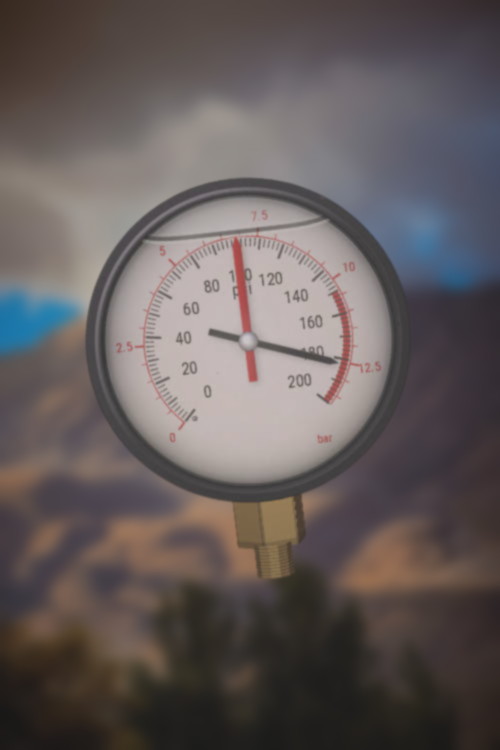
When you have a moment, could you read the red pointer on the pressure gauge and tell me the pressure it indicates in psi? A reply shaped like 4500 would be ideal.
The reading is 100
